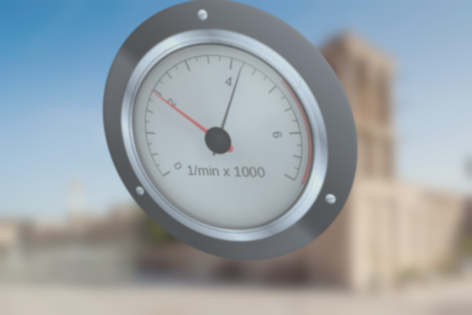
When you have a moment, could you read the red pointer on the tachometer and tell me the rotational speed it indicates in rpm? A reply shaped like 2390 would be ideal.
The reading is 2000
